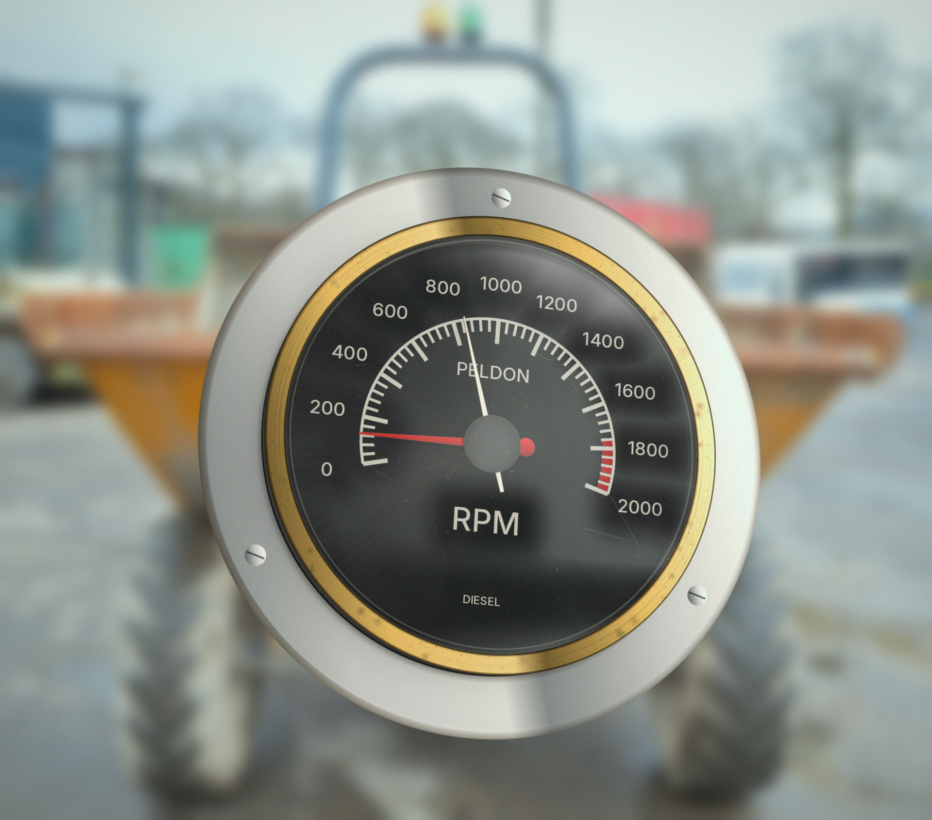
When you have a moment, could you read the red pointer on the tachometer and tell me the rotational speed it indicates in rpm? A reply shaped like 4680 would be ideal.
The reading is 120
